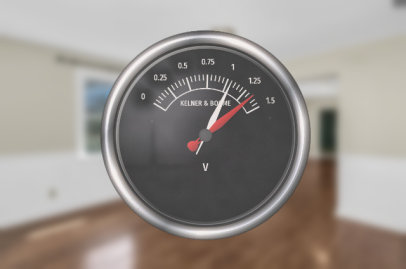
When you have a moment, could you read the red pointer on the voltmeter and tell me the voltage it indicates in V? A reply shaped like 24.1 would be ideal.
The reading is 1.35
